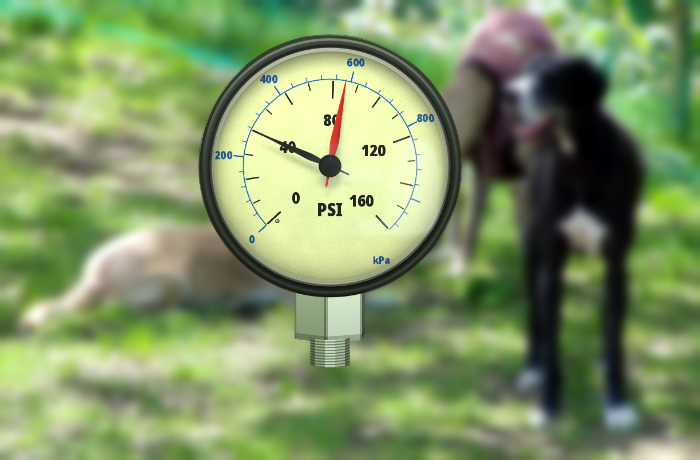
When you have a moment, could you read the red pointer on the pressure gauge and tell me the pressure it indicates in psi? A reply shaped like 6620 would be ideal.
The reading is 85
